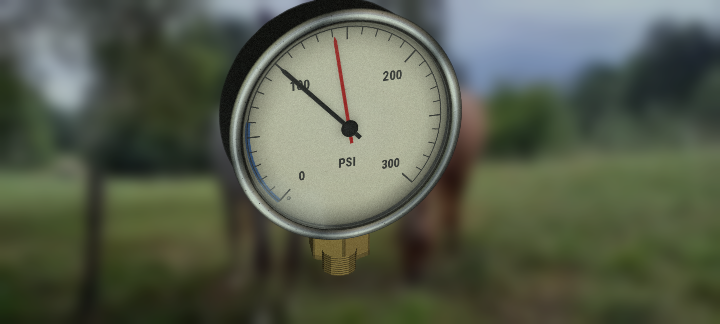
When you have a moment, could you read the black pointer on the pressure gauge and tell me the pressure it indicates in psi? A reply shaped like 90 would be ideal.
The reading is 100
